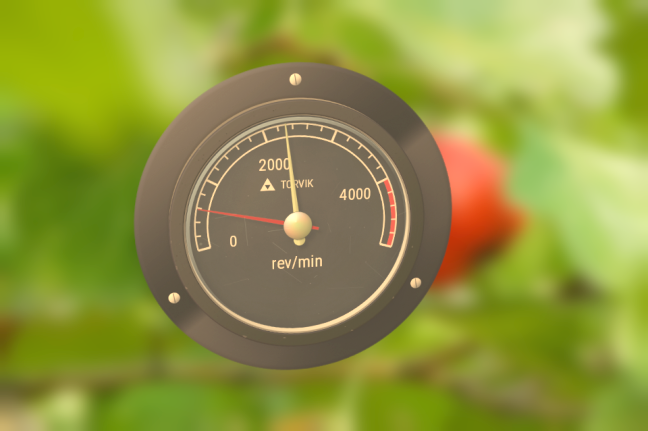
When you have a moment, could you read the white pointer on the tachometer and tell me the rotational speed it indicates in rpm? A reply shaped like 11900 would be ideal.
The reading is 2300
